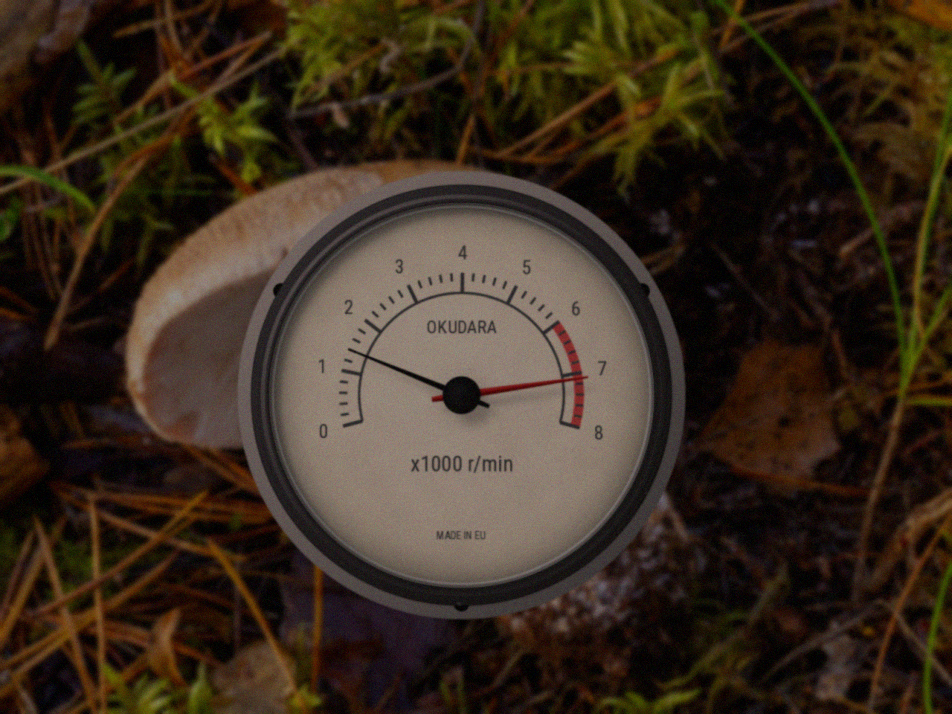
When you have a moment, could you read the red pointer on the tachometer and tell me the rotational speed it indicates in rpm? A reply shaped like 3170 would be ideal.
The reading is 7100
